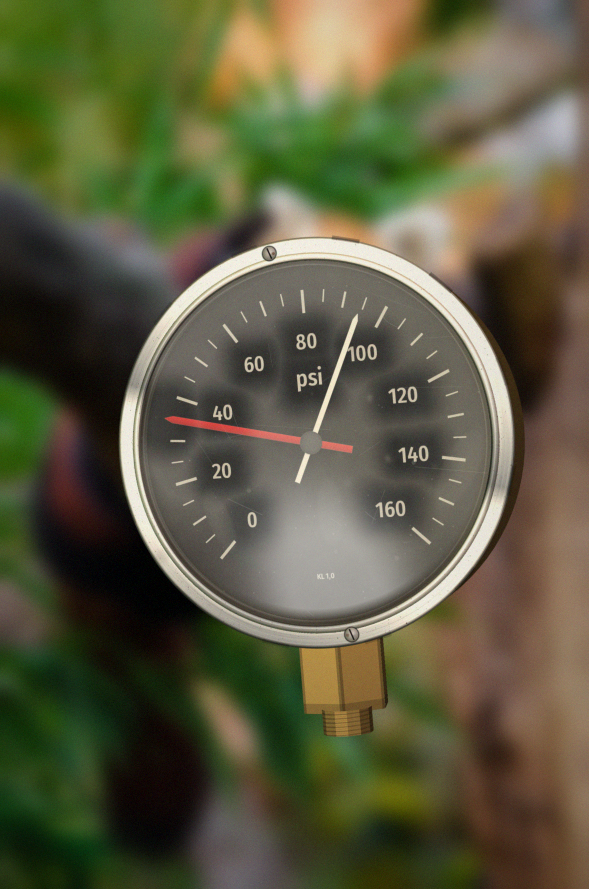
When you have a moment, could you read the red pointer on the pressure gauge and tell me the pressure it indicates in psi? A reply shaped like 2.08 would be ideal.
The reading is 35
